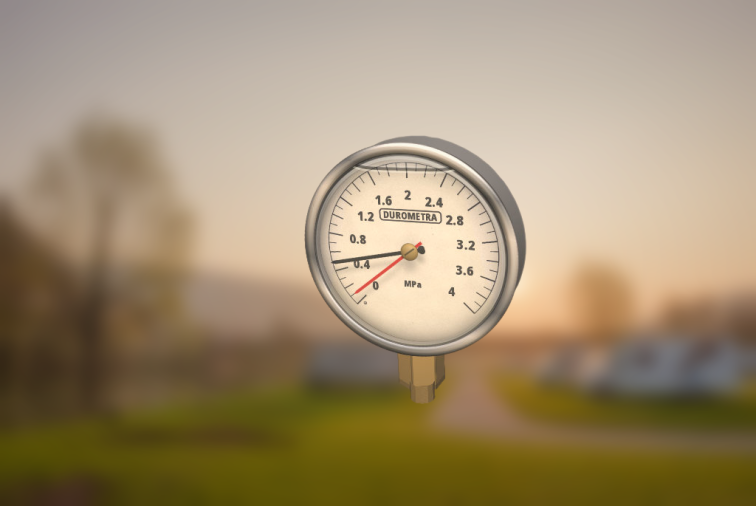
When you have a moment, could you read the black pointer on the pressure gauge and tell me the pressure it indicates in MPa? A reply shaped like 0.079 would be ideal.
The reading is 0.5
